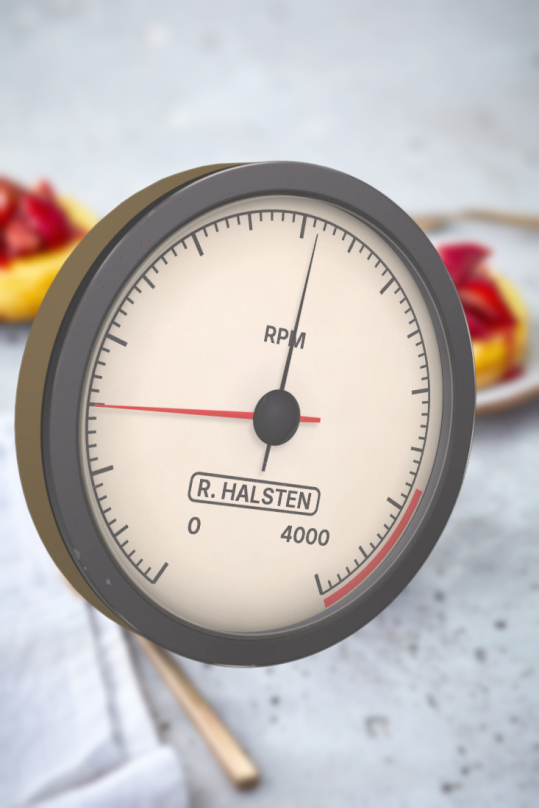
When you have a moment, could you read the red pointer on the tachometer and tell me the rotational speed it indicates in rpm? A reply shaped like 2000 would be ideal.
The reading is 750
